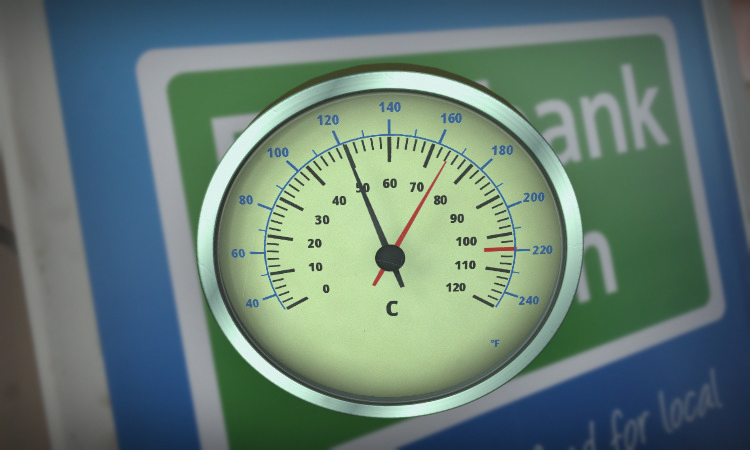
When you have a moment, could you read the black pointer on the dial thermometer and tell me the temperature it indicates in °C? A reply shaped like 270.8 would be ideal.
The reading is 50
